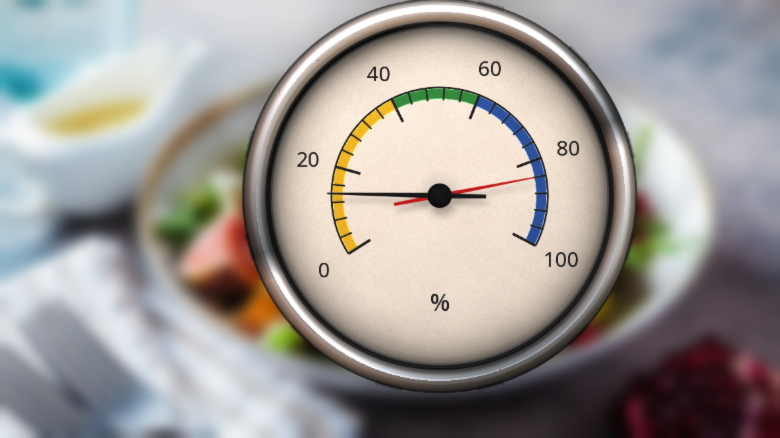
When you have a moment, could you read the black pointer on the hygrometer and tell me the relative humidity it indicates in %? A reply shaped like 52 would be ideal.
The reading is 14
